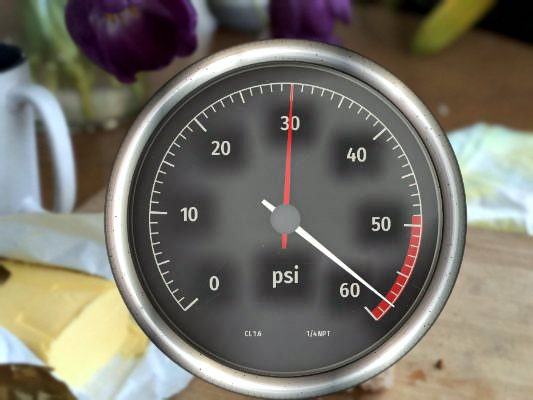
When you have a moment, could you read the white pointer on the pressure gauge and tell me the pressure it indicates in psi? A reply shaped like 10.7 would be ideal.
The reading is 58
